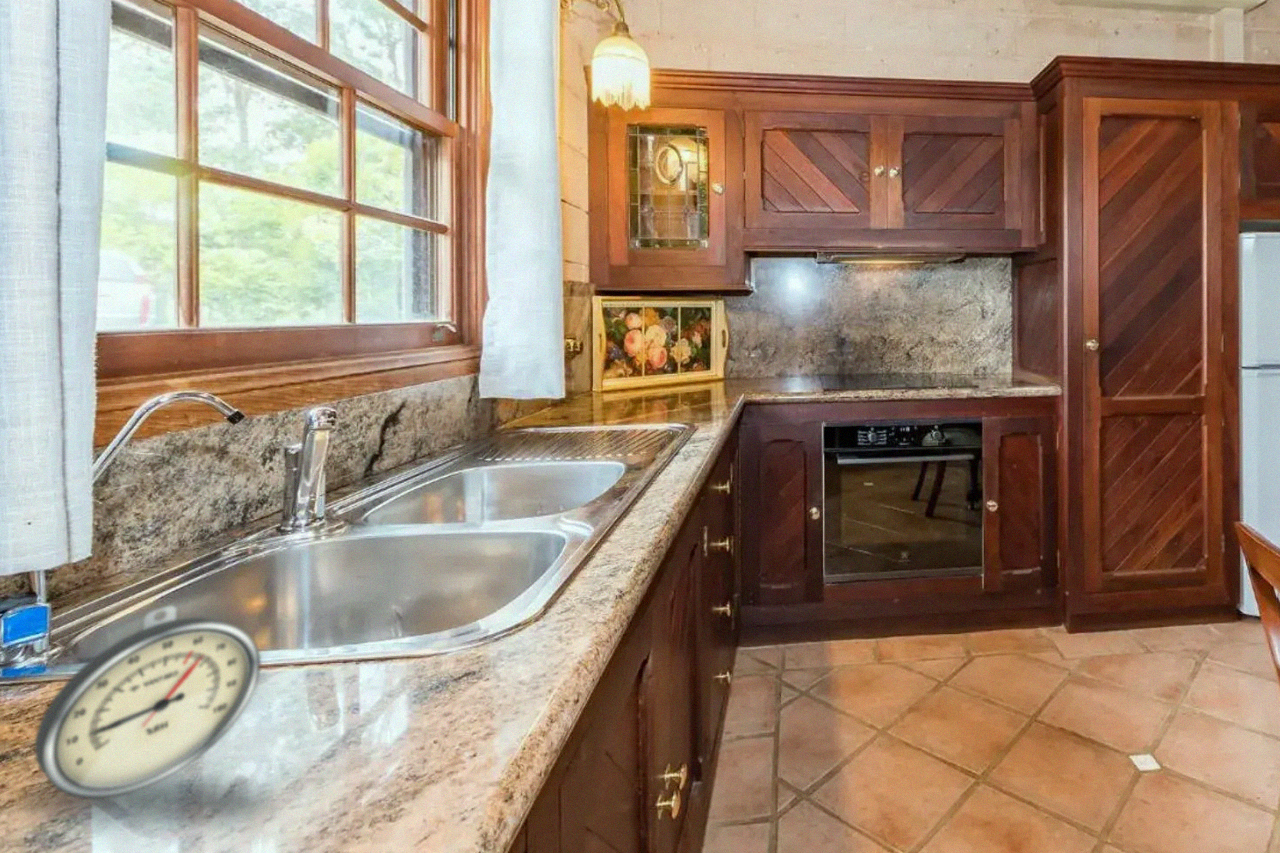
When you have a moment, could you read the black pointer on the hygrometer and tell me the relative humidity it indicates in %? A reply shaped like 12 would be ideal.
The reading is 10
